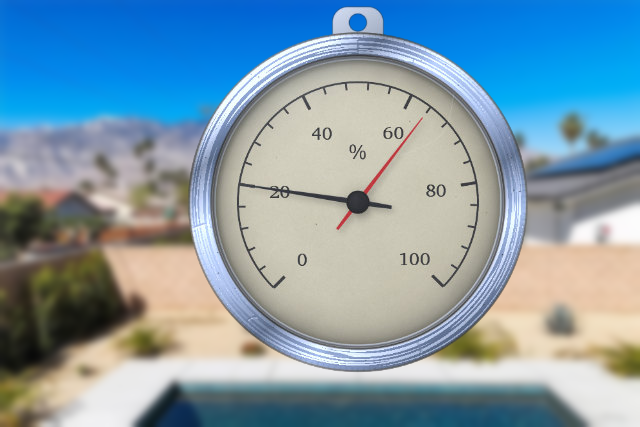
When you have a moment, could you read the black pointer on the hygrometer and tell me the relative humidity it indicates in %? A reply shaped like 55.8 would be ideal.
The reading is 20
